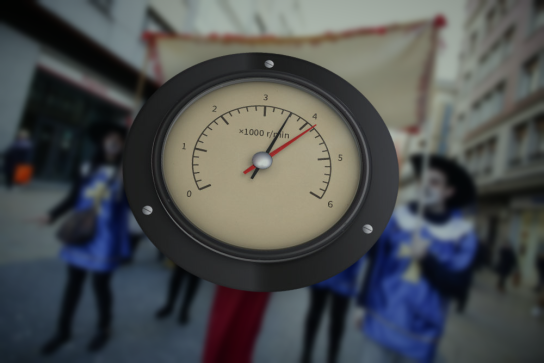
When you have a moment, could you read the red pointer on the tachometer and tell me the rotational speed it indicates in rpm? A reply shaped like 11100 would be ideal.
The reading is 4200
